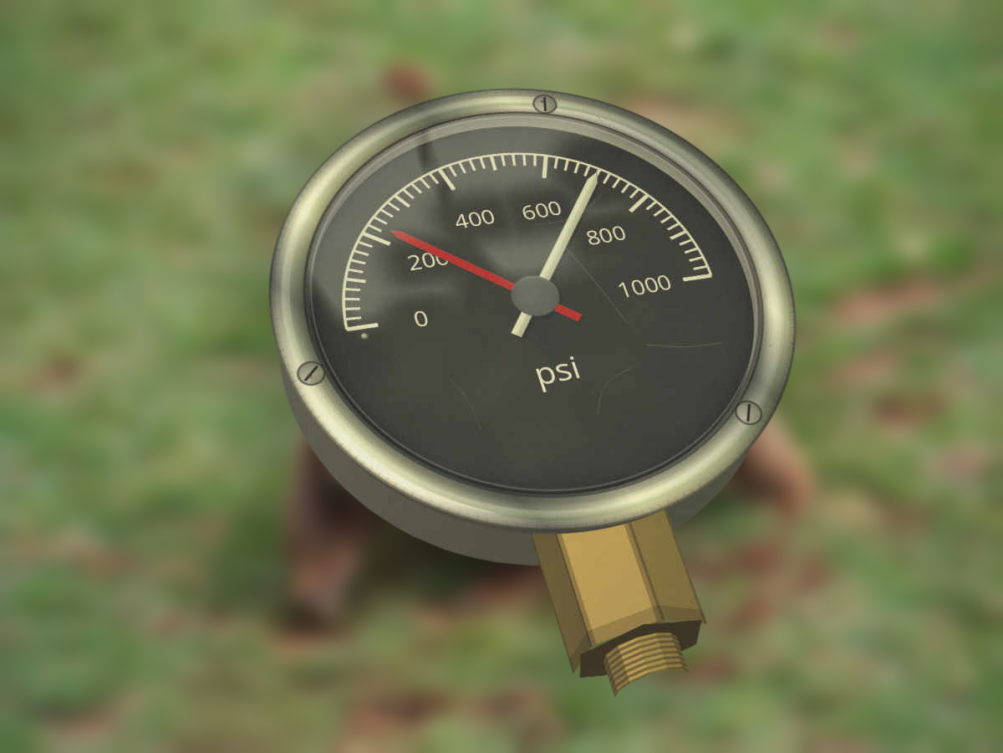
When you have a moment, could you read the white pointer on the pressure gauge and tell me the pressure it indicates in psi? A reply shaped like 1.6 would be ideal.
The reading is 700
